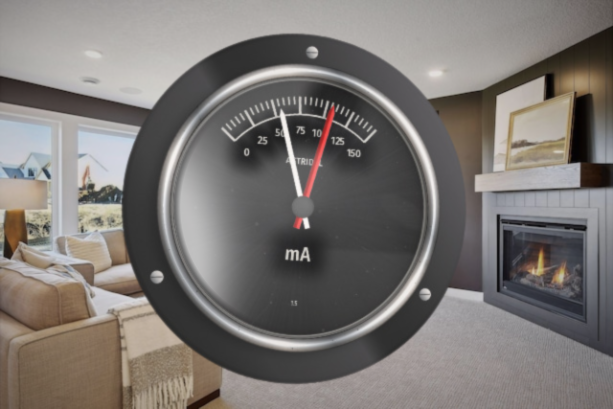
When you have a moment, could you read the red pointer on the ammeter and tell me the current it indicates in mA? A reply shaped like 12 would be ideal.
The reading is 105
